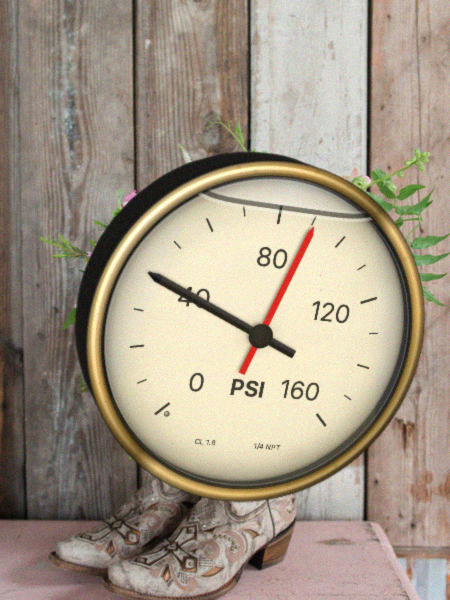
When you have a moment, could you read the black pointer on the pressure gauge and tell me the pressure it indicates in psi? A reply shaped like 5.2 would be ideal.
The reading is 40
